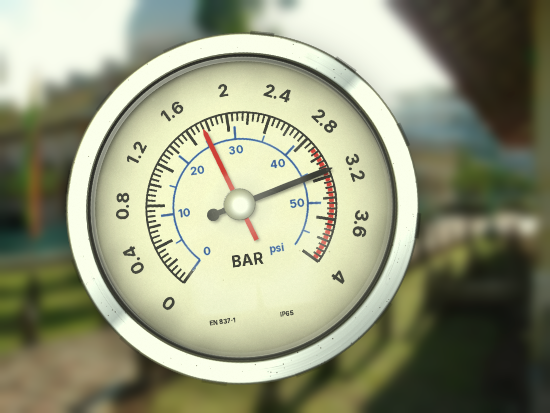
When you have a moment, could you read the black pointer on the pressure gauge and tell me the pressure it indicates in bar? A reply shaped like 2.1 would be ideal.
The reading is 3.15
